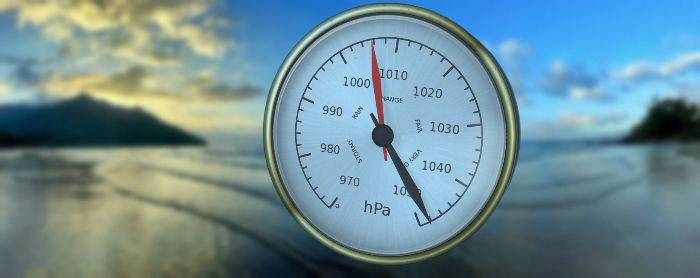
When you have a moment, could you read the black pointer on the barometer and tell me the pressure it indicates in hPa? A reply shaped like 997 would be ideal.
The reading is 1048
